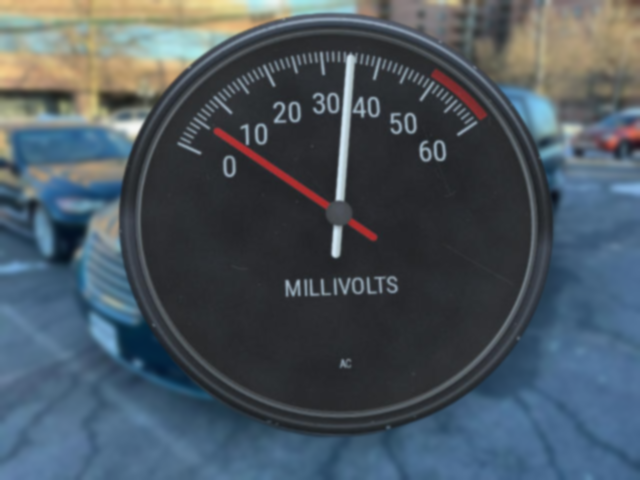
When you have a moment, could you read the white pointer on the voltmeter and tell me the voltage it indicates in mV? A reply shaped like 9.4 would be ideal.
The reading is 35
